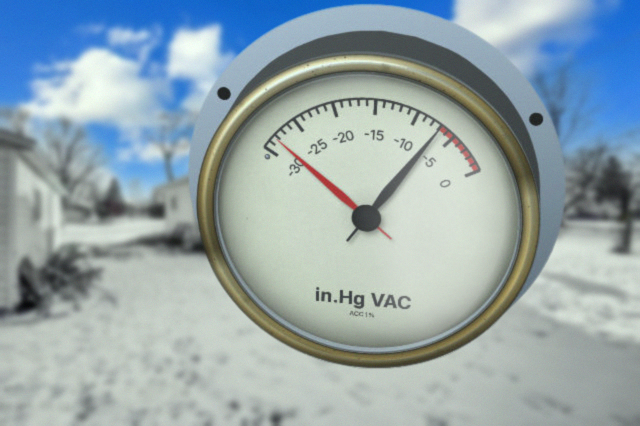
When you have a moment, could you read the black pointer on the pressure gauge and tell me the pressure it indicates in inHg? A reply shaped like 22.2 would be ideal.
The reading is -7
